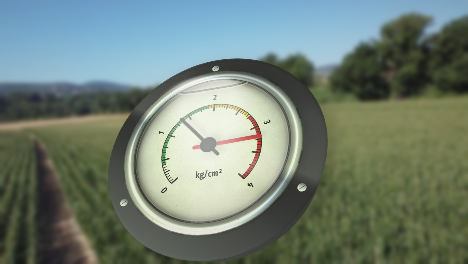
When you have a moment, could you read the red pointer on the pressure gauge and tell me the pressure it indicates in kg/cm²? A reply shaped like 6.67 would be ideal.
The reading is 3.25
